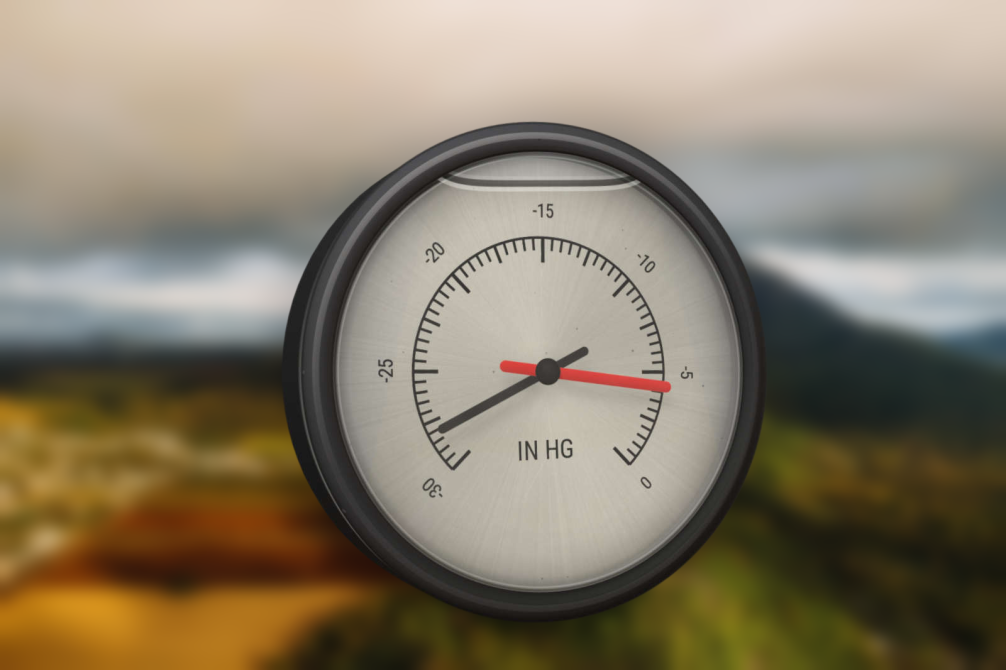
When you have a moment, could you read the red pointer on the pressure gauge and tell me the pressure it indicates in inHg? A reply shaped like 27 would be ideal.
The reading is -4.25
